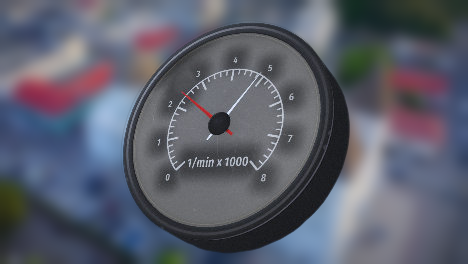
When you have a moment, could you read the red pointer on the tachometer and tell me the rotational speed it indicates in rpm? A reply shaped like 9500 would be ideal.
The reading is 2400
